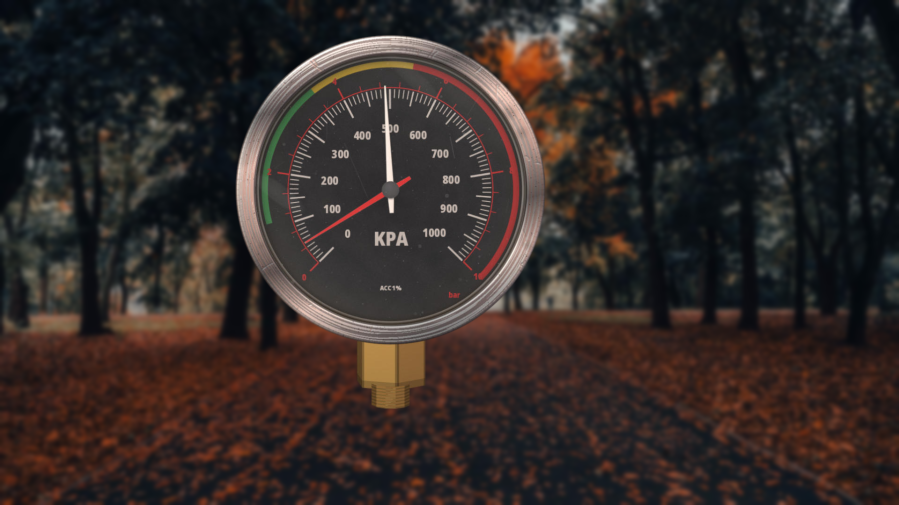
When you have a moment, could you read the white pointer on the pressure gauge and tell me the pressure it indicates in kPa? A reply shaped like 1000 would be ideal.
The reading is 490
